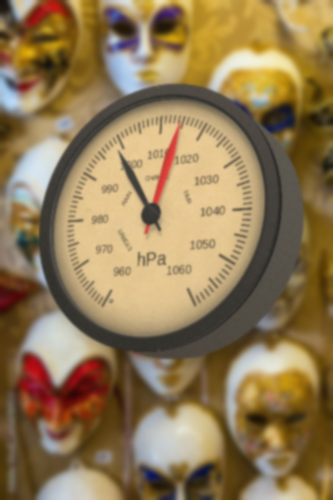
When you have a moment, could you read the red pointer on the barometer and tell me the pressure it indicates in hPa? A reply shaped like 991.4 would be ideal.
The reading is 1015
